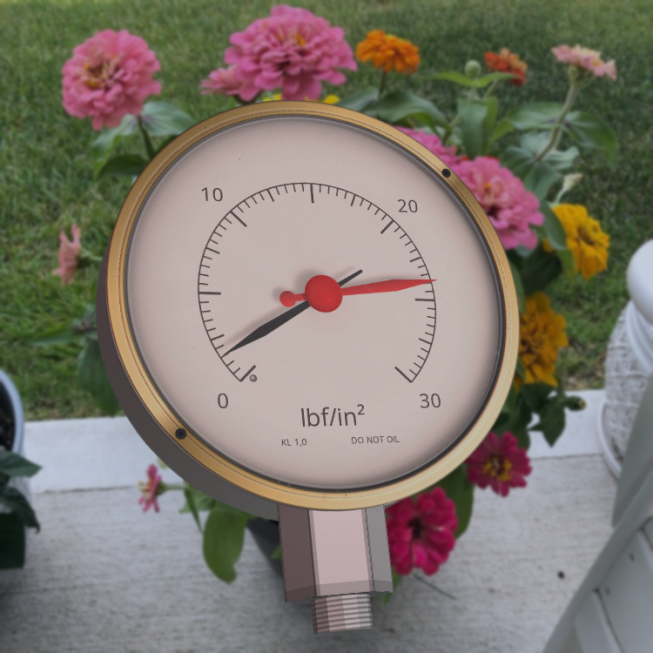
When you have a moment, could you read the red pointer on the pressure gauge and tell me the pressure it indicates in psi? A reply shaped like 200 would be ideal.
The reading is 24
